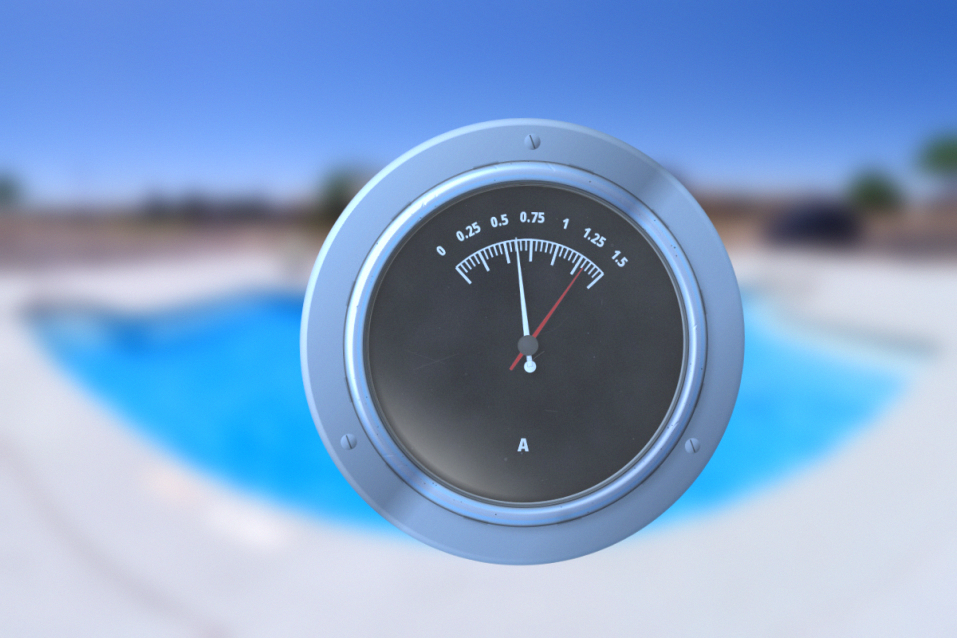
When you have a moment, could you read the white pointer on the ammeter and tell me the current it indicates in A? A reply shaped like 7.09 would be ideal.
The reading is 0.6
